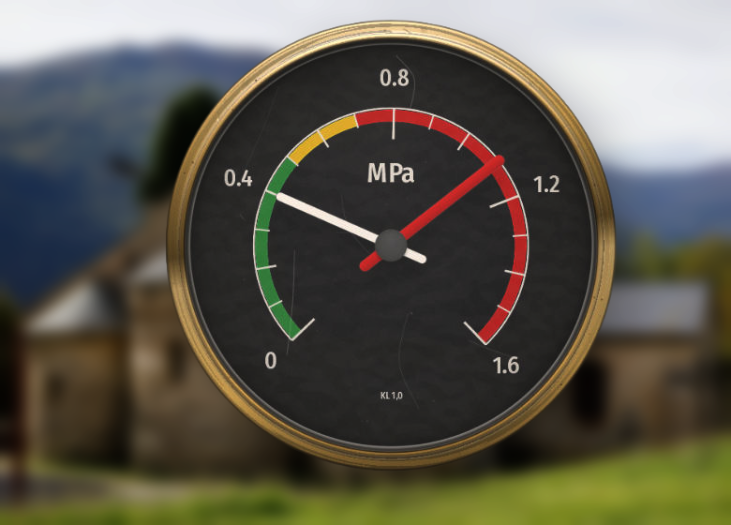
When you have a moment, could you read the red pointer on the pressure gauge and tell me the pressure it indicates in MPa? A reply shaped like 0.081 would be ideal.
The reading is 1.1
